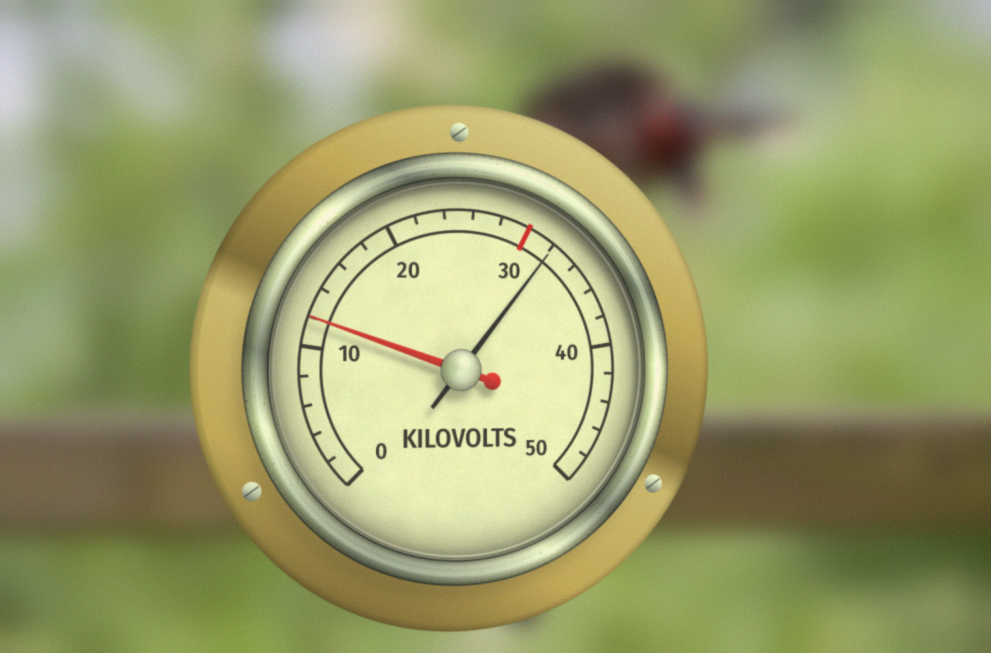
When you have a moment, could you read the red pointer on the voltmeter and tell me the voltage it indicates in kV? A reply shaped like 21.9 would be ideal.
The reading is 12
